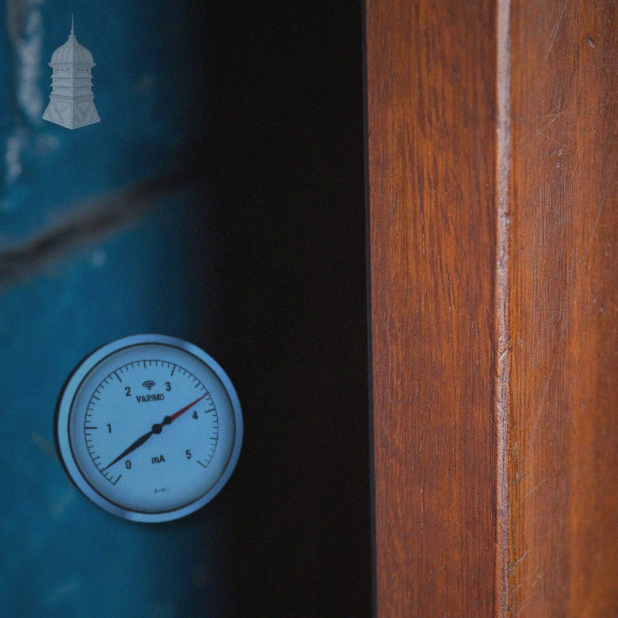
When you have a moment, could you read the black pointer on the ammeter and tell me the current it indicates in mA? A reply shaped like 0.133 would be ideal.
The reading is 0.3
